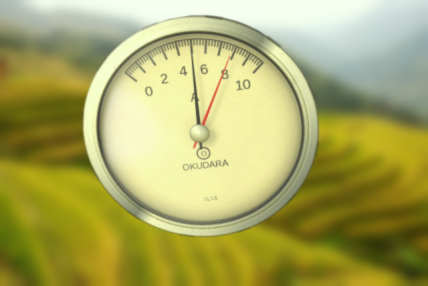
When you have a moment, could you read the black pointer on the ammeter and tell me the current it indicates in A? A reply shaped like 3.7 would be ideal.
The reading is 5
